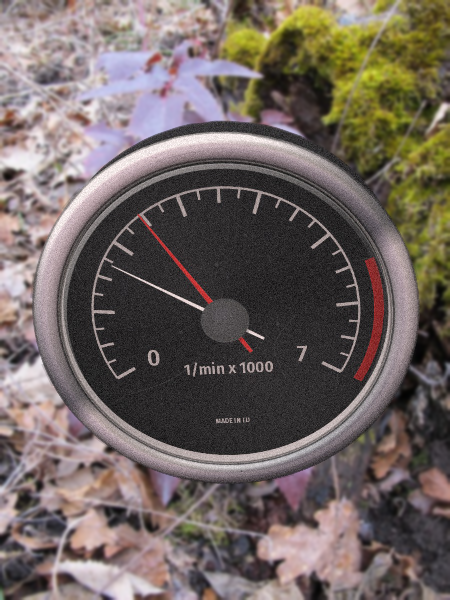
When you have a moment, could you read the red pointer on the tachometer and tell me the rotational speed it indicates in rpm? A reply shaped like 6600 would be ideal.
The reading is 2500
